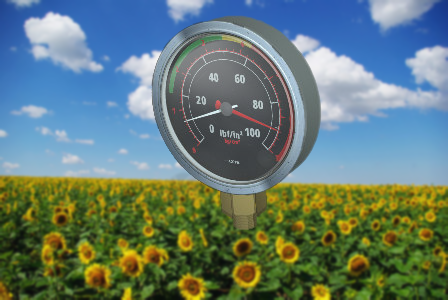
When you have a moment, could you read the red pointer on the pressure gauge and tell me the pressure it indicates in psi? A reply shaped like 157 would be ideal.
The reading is 90
